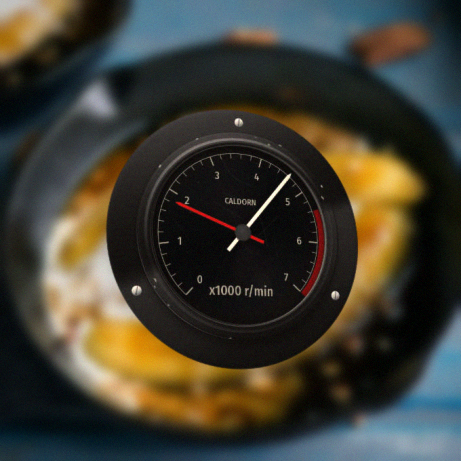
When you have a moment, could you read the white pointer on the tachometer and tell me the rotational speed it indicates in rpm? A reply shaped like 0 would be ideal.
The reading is 4600
